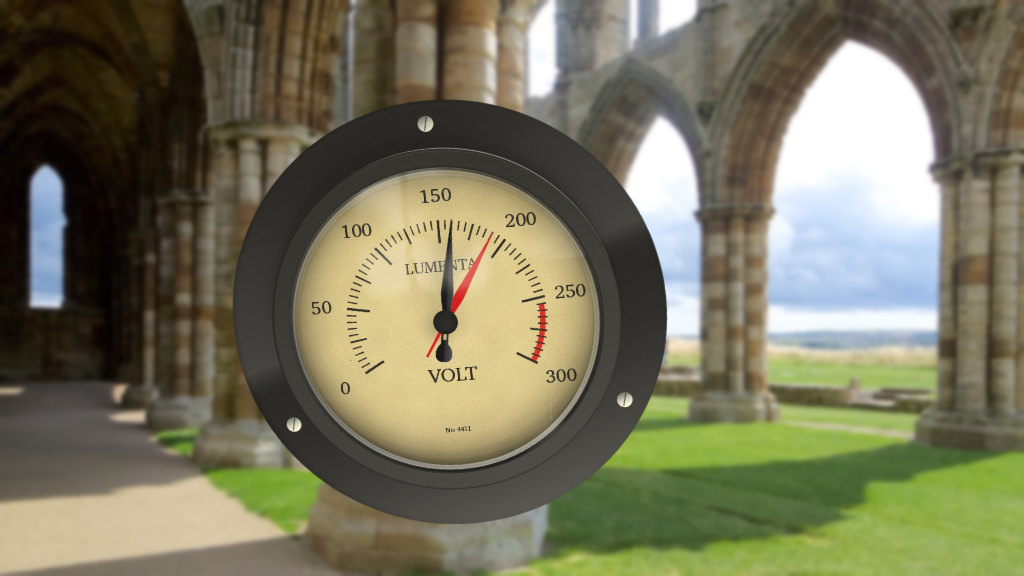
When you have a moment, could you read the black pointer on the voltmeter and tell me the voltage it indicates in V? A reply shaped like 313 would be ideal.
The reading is 160
